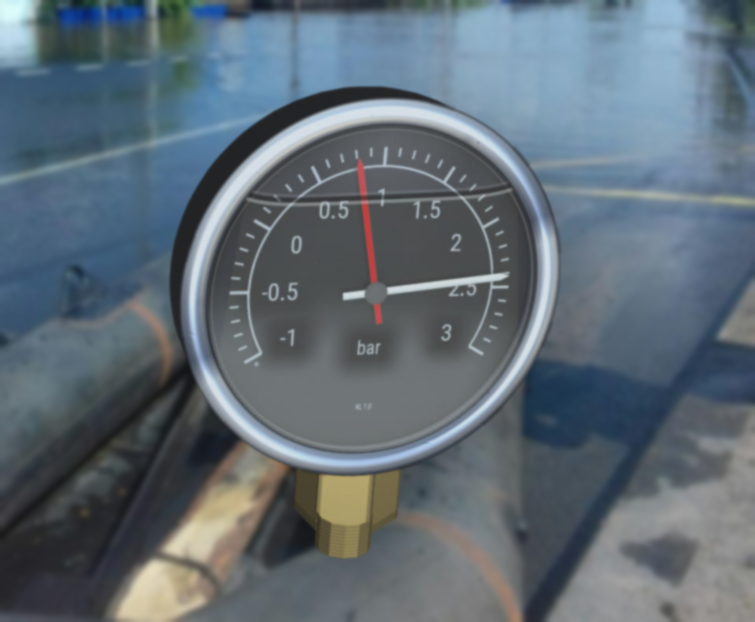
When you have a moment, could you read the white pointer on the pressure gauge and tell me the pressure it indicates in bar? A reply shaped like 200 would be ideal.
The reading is 2.4
